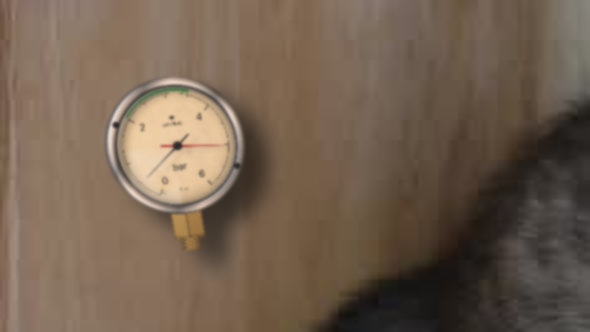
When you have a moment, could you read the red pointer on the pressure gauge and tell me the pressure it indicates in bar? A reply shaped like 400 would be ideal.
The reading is 5
